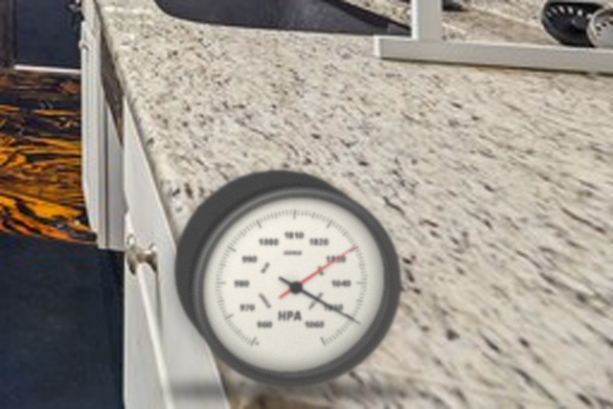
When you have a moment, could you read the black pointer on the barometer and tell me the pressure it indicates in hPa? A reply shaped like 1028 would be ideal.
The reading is 1050
